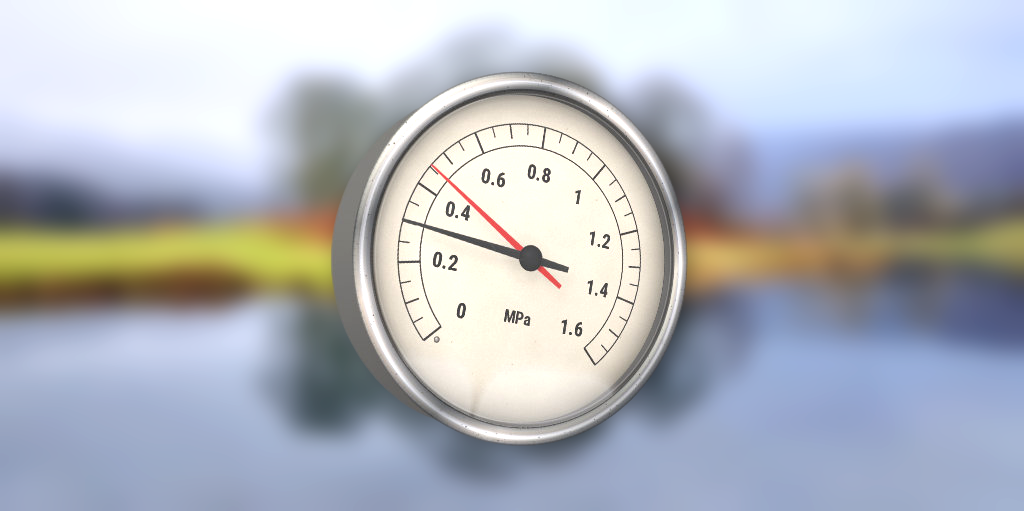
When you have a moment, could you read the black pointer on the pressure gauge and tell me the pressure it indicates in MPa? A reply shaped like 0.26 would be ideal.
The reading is 0.3
